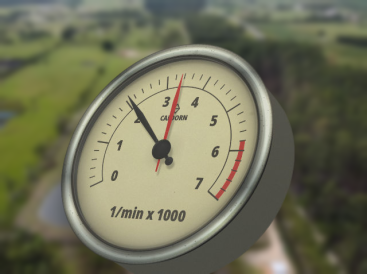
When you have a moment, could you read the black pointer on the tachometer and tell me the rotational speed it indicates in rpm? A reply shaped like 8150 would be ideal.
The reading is 2100
